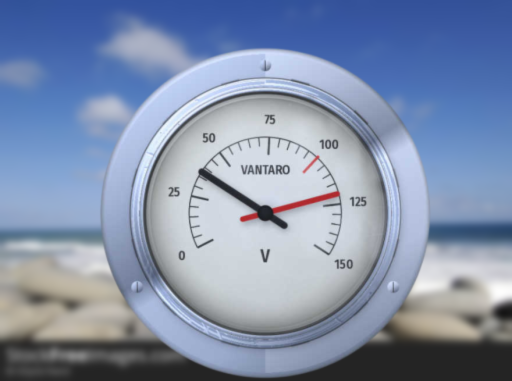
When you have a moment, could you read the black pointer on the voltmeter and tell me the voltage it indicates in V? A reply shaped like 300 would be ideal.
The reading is 37.5
